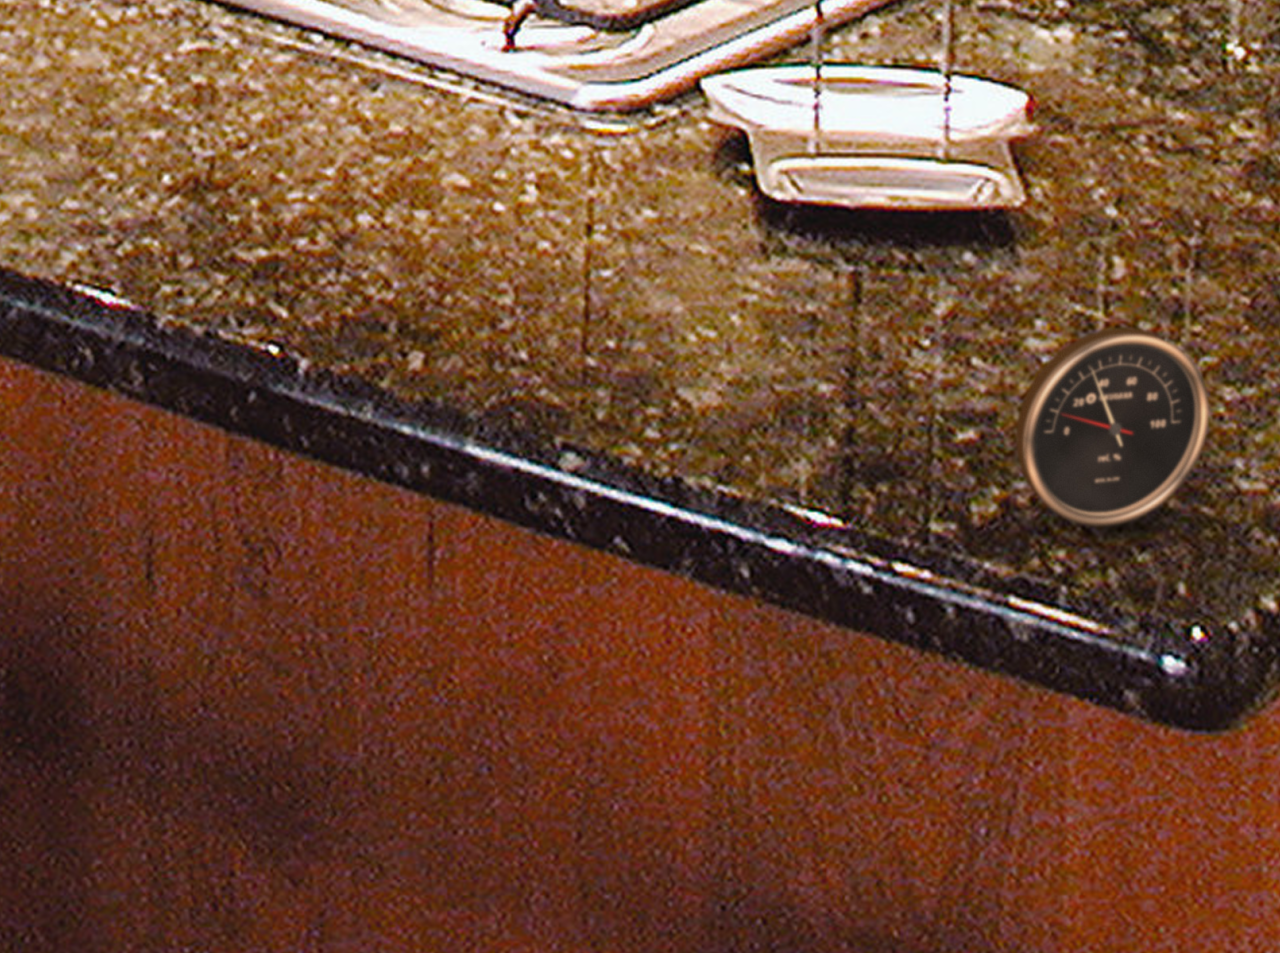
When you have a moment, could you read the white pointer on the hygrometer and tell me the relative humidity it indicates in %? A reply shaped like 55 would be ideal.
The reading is 35
